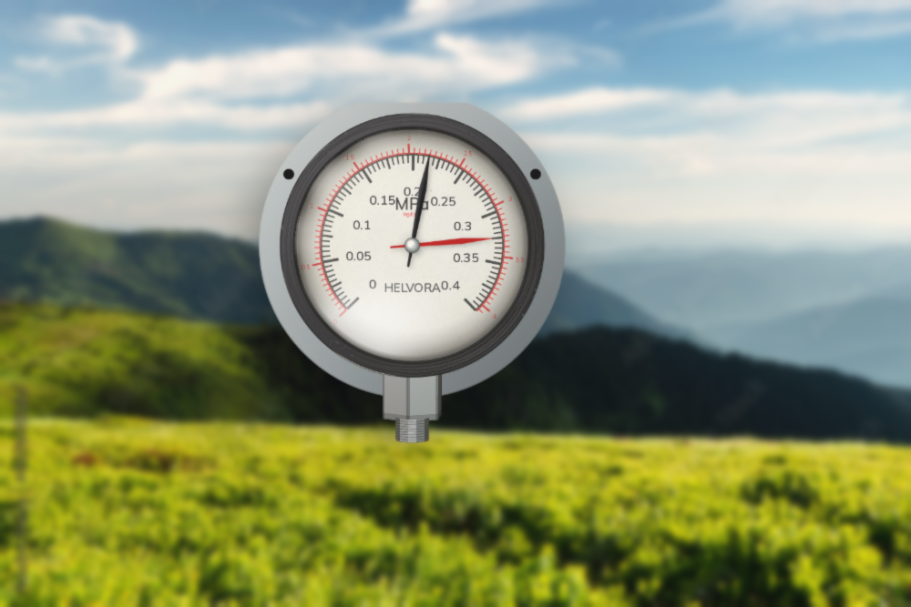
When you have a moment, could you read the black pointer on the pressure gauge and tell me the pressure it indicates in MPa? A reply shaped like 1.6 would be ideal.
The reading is 0.215
